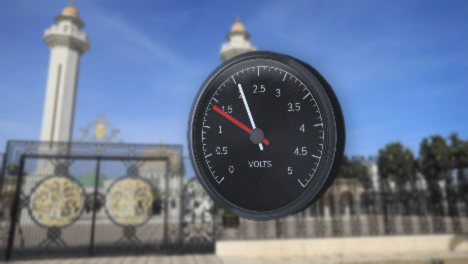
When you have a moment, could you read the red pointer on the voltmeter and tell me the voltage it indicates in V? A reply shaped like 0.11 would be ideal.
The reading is 1.4
